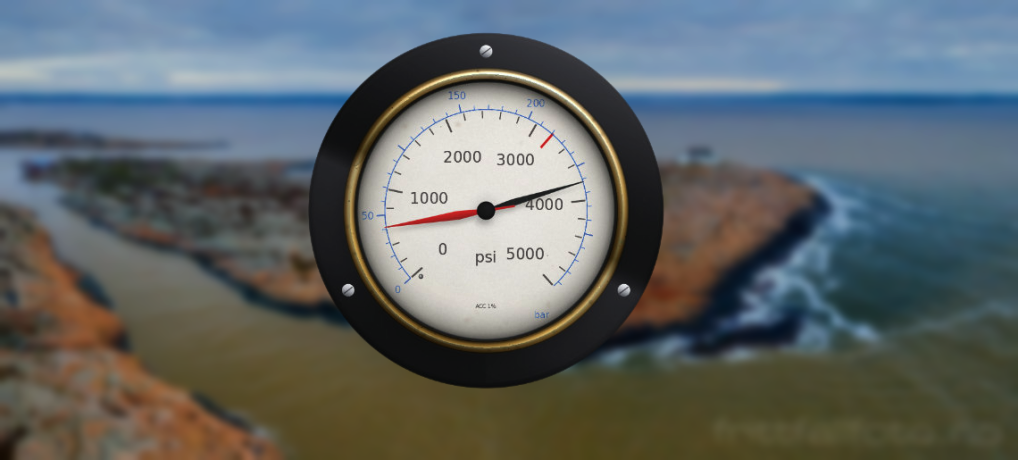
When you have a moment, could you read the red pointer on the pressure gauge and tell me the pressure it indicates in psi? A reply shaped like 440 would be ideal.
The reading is 600
